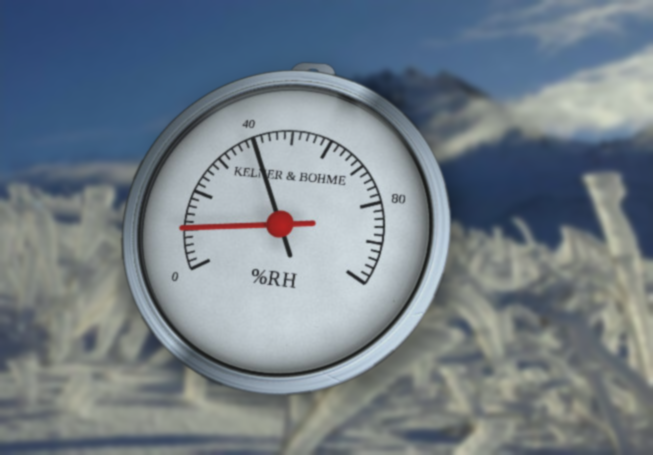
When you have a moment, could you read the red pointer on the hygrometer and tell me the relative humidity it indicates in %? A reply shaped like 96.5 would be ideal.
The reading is 10
